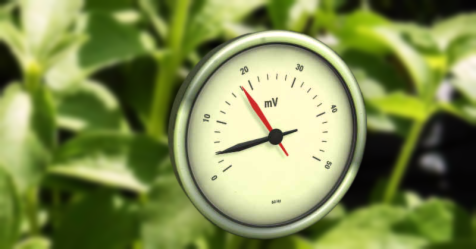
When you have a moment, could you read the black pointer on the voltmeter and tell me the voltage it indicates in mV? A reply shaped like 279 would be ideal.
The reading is 4
